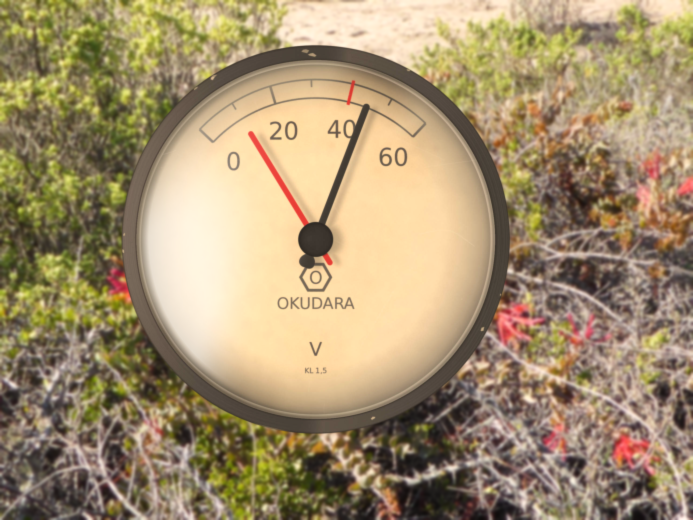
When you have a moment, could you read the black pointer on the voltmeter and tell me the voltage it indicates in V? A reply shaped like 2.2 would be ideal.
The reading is 45
